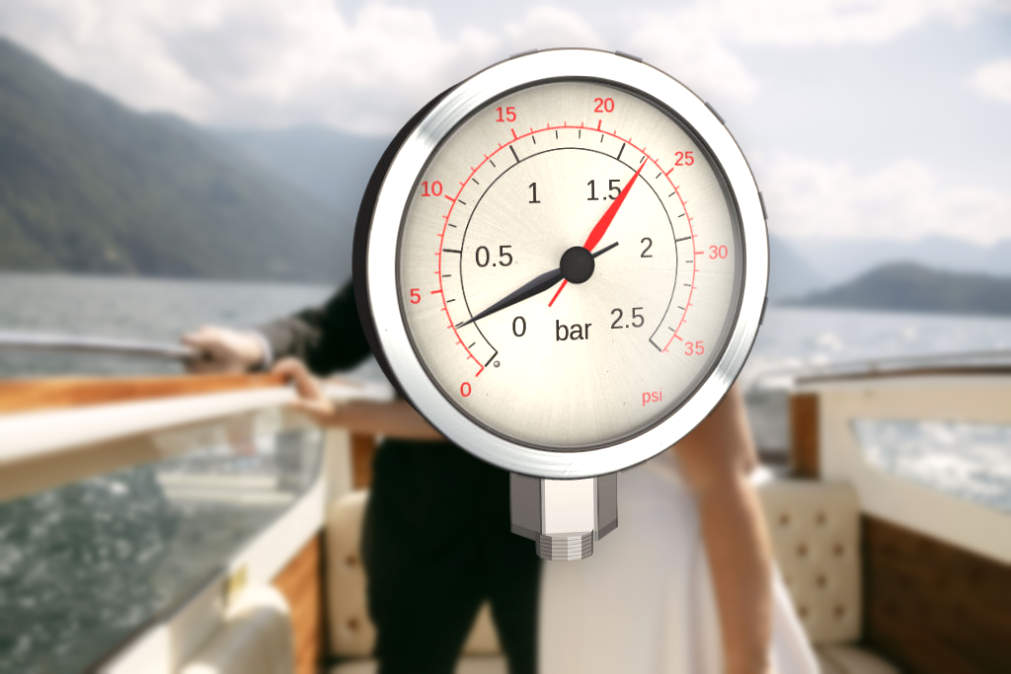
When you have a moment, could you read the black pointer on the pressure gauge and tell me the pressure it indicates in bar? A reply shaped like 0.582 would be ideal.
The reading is 0.2
